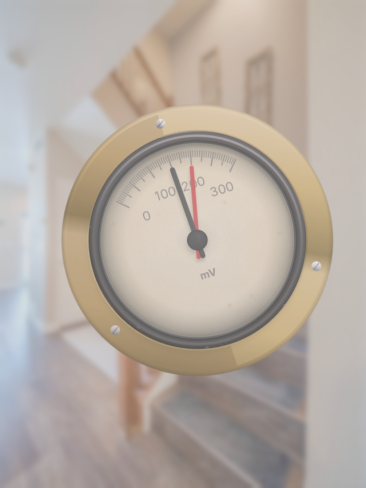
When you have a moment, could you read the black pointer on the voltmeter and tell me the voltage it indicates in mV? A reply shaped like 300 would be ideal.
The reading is 150
